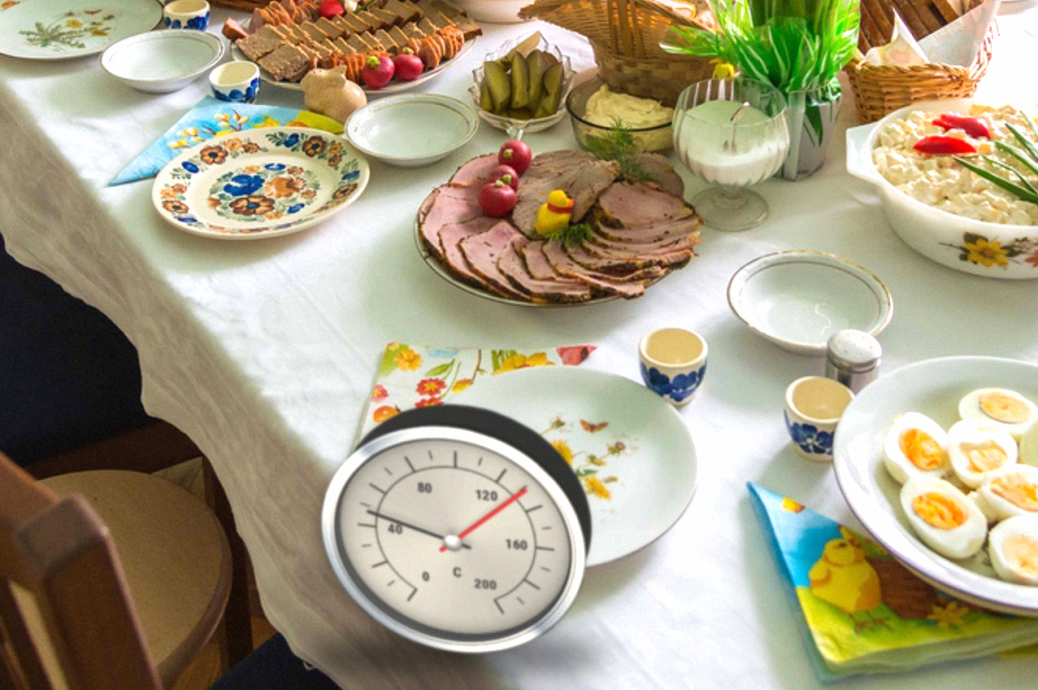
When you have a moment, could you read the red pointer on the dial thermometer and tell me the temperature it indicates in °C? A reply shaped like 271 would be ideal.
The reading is 130
